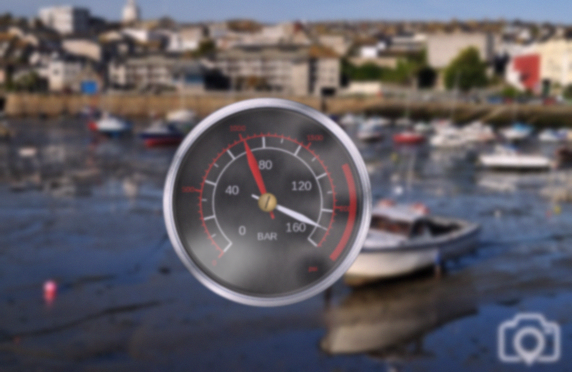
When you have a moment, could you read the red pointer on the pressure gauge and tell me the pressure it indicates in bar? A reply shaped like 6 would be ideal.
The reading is 70
